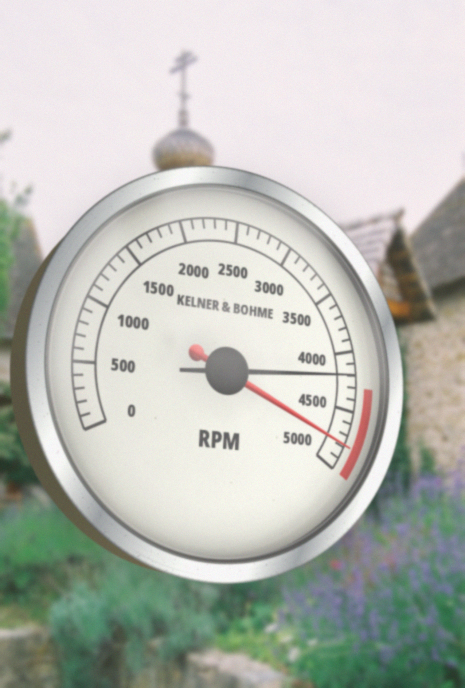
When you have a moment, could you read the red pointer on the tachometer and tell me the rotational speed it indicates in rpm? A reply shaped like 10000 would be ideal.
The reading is 4800
